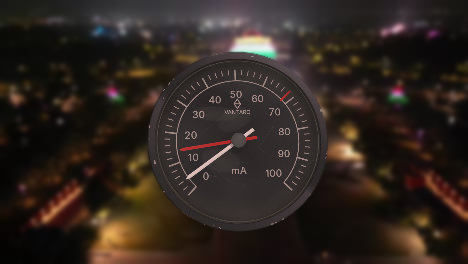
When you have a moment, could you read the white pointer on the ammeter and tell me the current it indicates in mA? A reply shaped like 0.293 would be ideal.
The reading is 4
